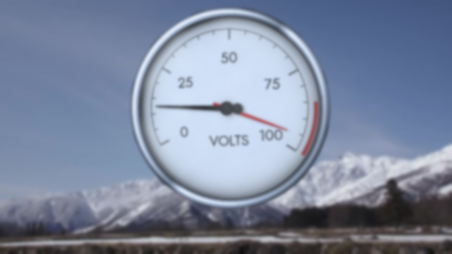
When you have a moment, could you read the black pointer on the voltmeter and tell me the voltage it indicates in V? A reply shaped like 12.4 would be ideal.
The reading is 12.5
